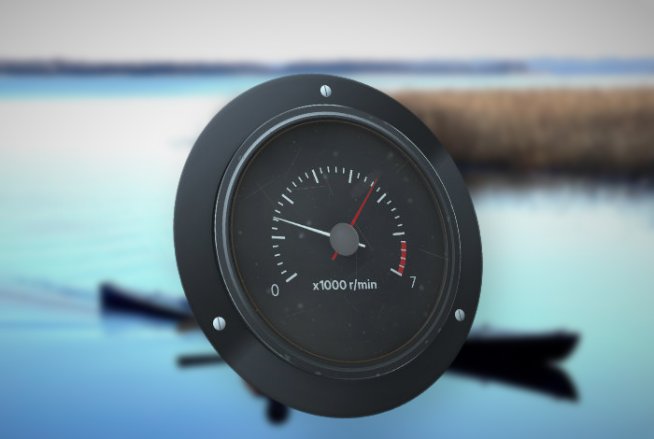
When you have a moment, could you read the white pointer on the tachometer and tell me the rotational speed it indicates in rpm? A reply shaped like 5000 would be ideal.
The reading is 1400
